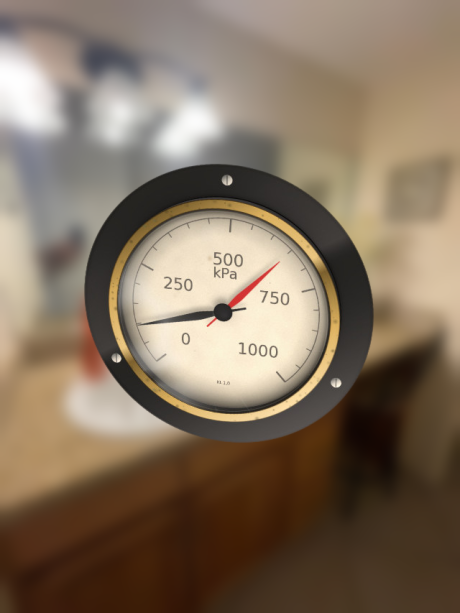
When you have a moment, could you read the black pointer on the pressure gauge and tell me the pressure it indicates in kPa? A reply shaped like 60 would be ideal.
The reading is 100
